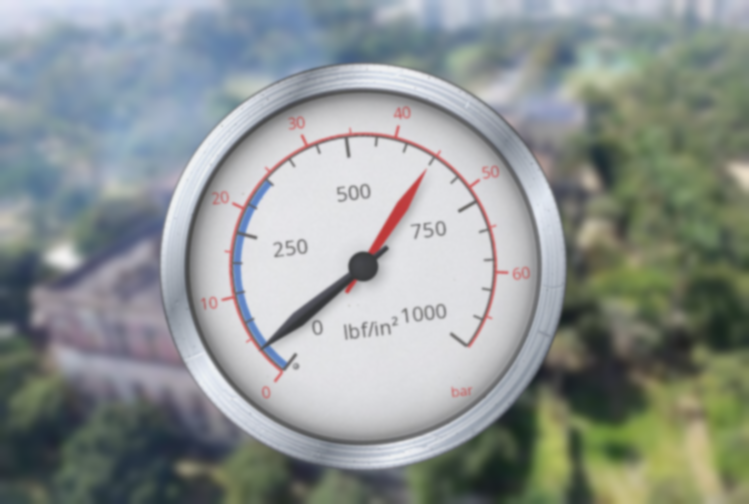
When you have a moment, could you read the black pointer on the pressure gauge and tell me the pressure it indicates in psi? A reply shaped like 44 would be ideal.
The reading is 50
